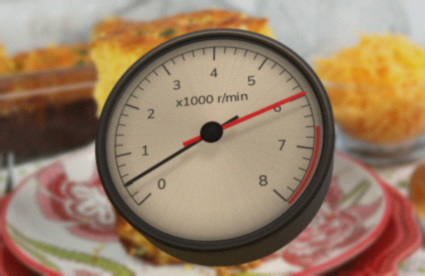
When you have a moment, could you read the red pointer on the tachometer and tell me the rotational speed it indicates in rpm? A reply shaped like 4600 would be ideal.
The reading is 6000
